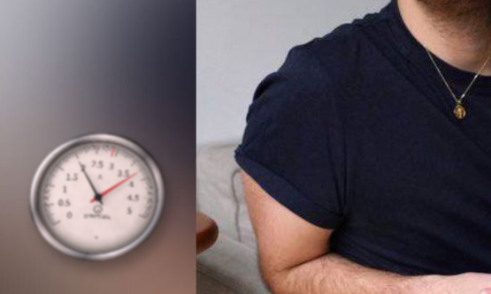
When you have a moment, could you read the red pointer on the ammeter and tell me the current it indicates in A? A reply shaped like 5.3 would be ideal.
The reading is 3.75
